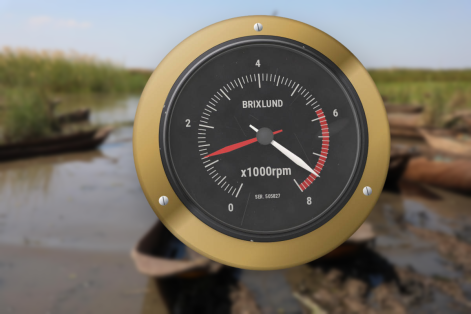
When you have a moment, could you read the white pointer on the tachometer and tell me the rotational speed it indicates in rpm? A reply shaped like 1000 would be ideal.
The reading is 7500
